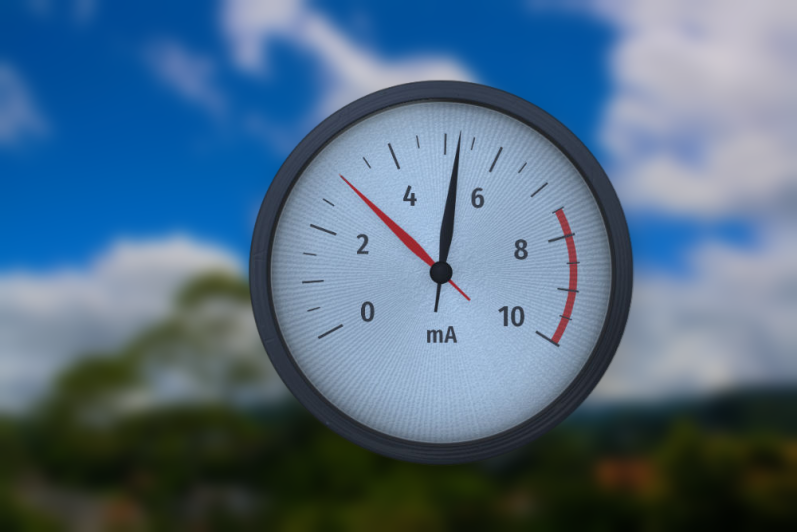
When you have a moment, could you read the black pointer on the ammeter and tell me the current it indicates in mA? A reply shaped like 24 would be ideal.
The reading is 5.25
